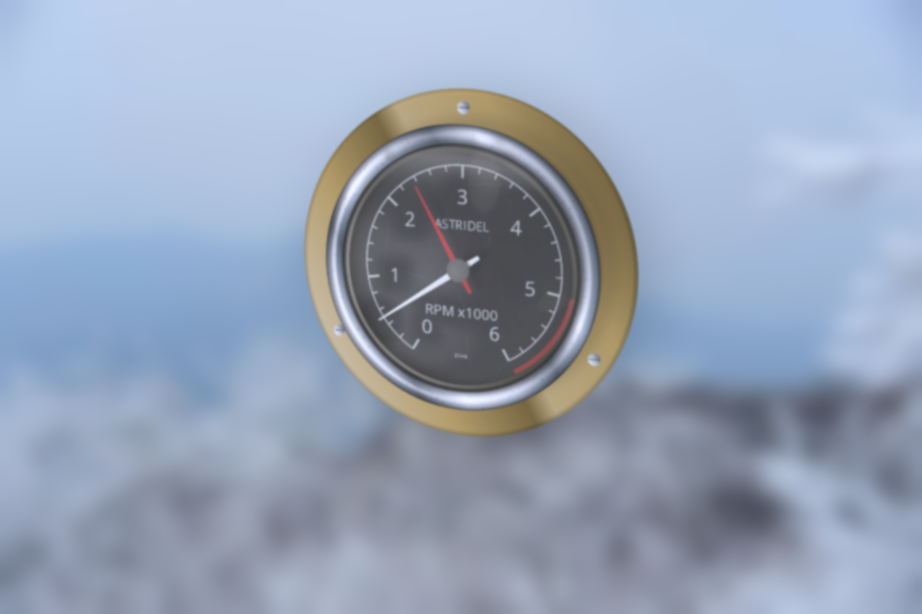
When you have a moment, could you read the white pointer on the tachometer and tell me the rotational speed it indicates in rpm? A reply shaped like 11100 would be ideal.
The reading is 500
